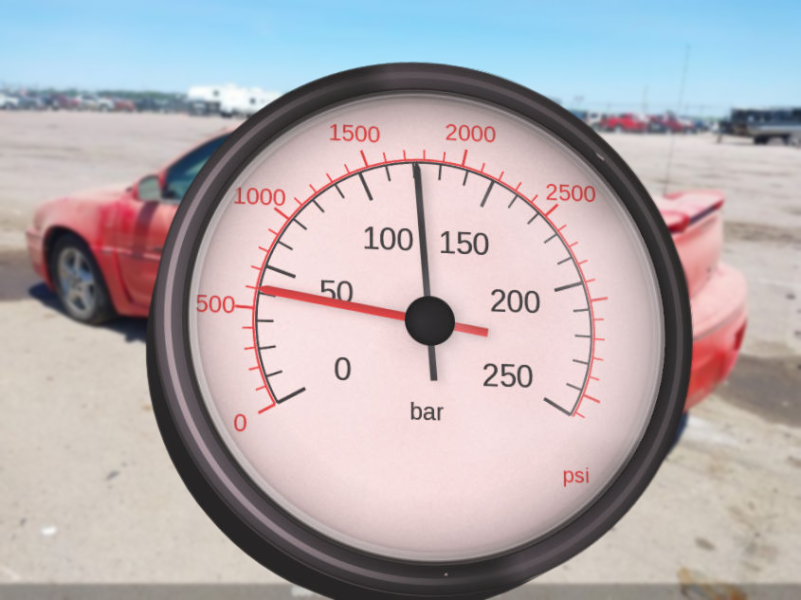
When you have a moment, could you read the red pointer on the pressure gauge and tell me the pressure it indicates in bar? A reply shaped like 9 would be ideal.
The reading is 40
